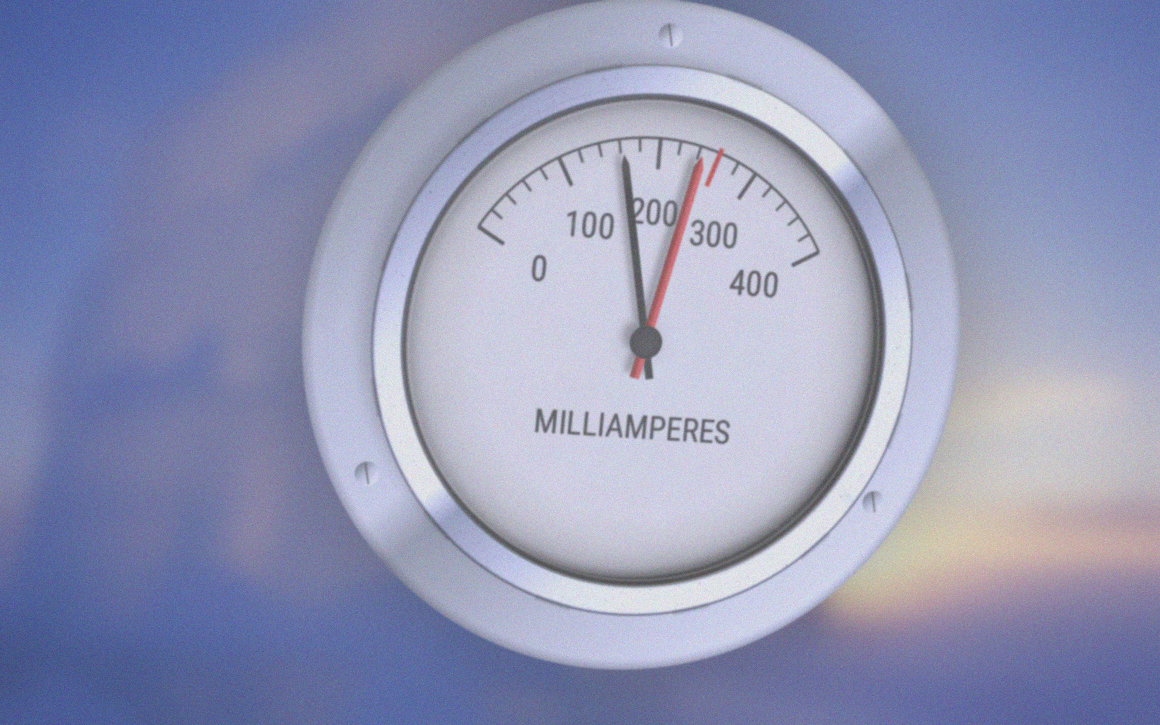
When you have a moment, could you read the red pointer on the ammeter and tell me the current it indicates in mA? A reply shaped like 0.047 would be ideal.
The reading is 240
